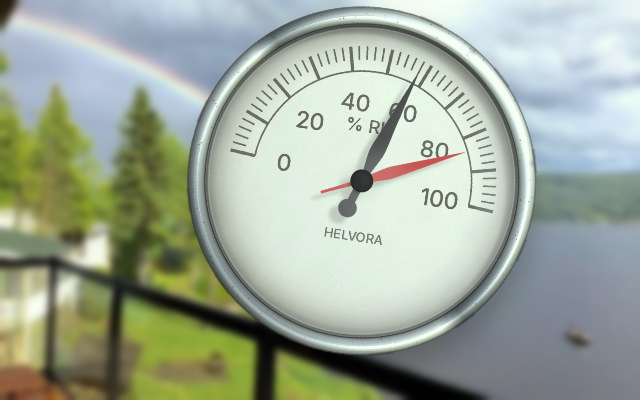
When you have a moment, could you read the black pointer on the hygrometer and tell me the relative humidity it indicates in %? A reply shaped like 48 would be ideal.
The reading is 58
